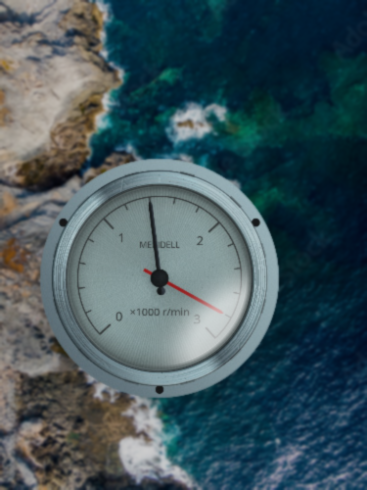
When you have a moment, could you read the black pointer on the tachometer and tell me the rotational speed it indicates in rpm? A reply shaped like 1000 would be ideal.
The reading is 1400
